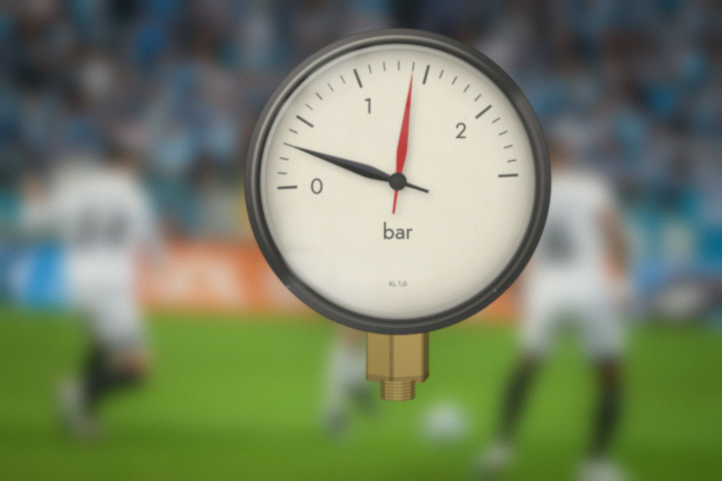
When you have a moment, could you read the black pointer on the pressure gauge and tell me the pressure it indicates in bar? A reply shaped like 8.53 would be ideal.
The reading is 0.3
